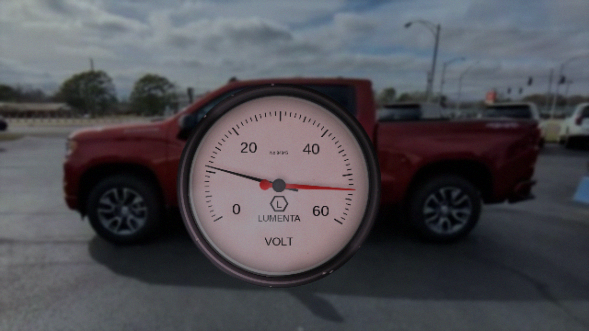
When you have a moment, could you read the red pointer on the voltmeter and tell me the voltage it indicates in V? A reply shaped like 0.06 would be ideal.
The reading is 53
